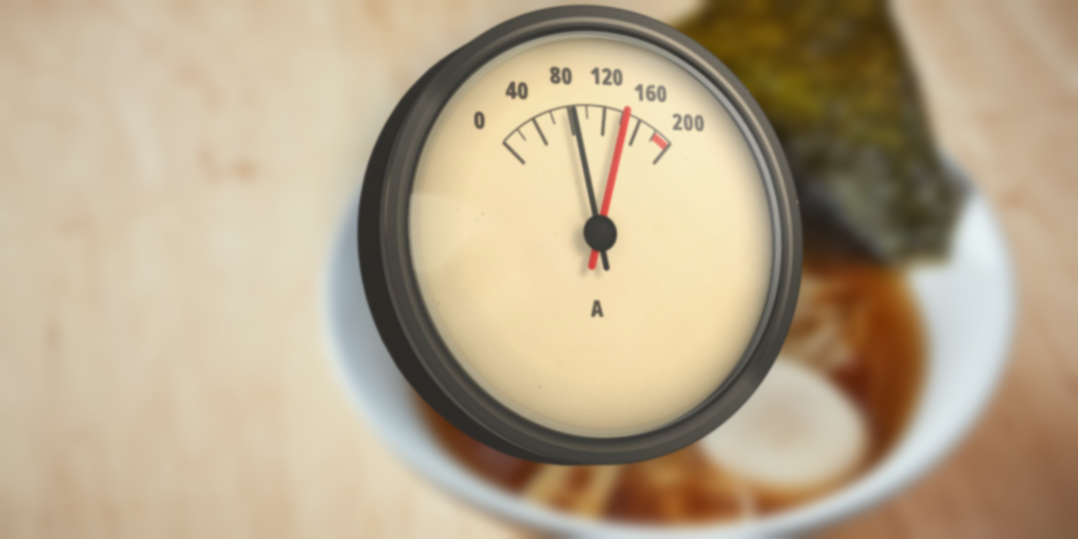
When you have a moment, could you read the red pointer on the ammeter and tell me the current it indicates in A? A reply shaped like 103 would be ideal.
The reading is 140
